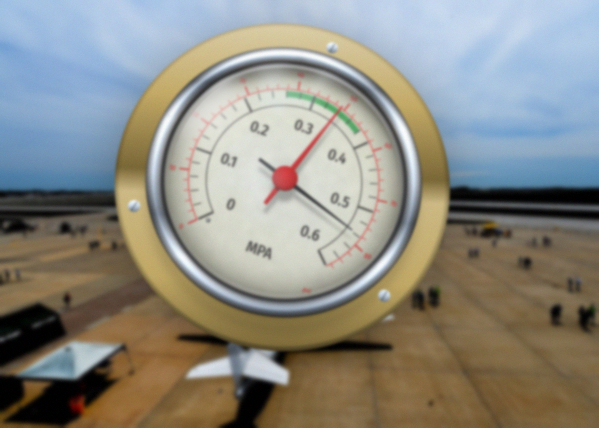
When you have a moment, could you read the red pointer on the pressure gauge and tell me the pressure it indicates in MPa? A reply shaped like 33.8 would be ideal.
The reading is 0.34
